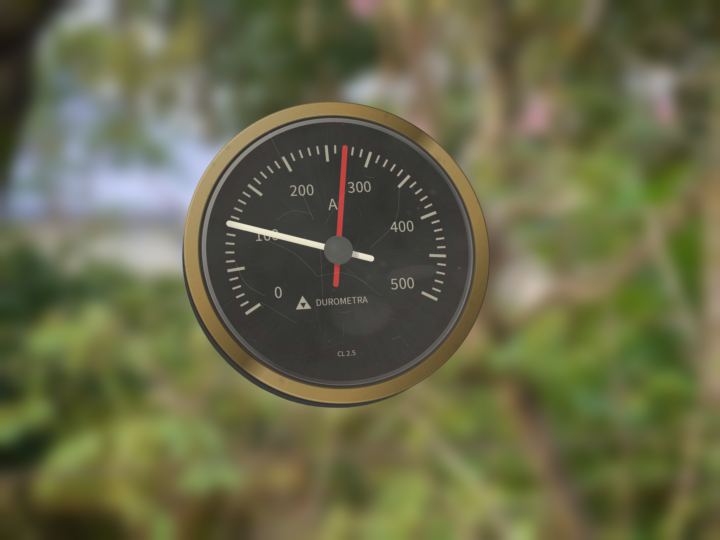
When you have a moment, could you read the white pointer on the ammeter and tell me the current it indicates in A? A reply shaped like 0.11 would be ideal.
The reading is 100
